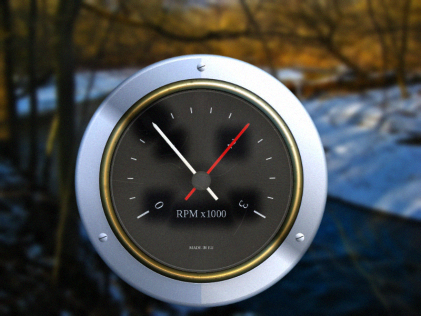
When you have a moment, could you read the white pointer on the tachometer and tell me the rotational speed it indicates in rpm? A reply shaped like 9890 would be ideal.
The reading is 1000
